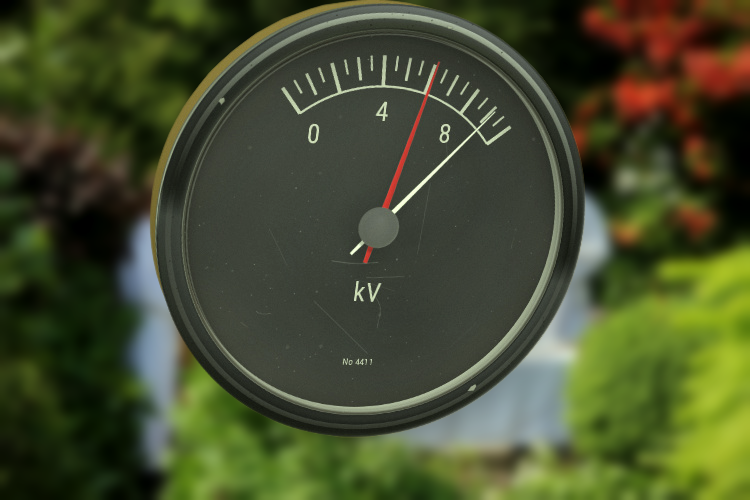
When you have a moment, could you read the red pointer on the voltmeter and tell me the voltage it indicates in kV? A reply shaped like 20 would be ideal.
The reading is 6
